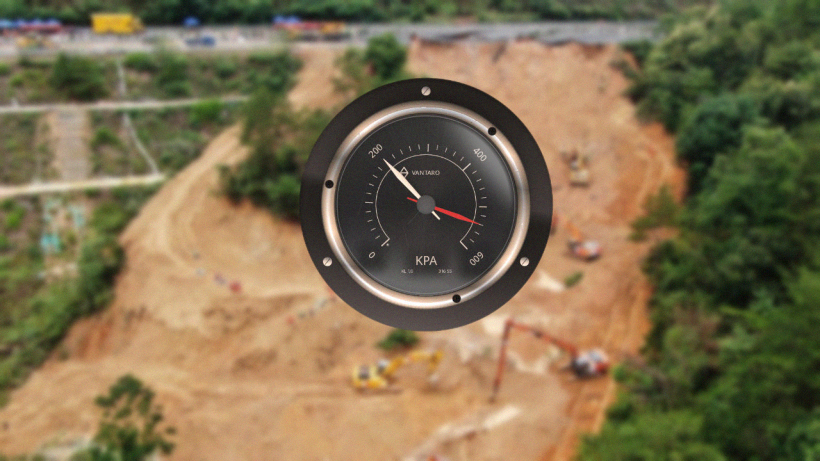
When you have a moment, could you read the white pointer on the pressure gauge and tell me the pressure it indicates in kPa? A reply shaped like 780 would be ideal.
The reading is 200
